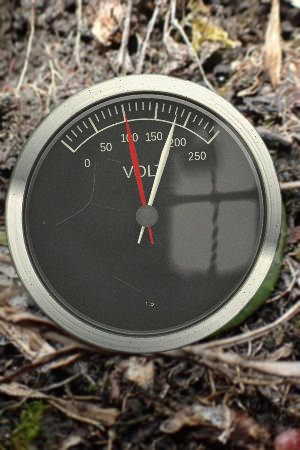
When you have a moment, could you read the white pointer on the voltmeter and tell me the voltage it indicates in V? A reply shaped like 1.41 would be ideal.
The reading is 180
